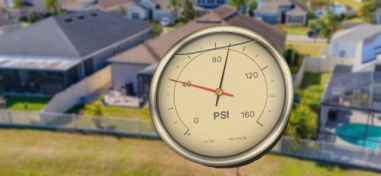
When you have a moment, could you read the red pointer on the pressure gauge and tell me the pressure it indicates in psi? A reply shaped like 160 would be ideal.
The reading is 40
